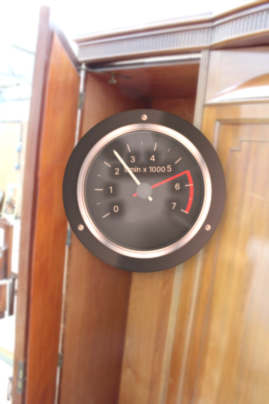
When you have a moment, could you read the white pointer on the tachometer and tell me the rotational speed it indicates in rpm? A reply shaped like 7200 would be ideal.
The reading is 2500
